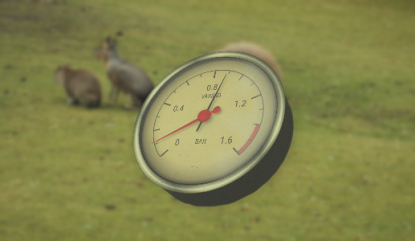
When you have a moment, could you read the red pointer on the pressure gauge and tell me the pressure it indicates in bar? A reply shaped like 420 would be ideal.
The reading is 0.1
